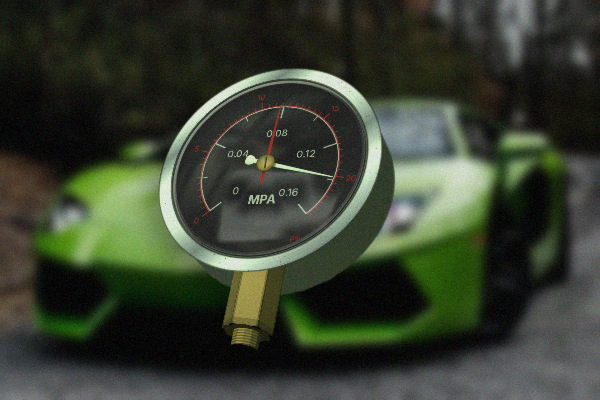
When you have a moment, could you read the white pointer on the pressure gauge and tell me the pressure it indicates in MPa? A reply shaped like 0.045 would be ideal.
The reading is 0.14
